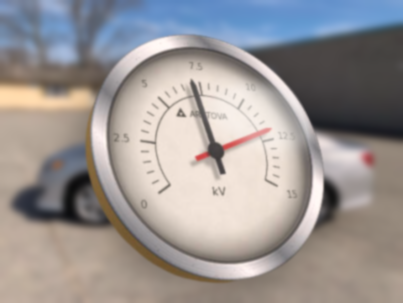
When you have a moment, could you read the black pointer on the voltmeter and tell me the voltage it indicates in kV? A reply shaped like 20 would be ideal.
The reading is 7
